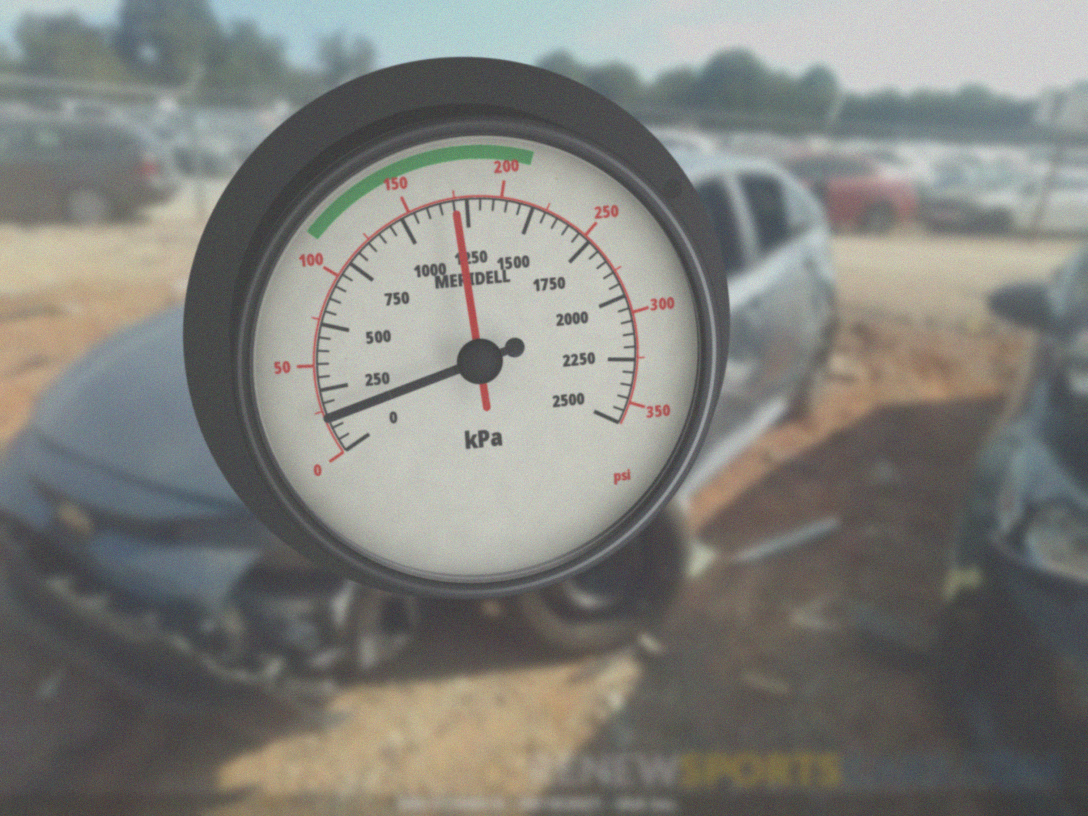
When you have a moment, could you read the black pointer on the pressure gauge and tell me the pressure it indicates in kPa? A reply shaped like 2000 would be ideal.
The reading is 150
